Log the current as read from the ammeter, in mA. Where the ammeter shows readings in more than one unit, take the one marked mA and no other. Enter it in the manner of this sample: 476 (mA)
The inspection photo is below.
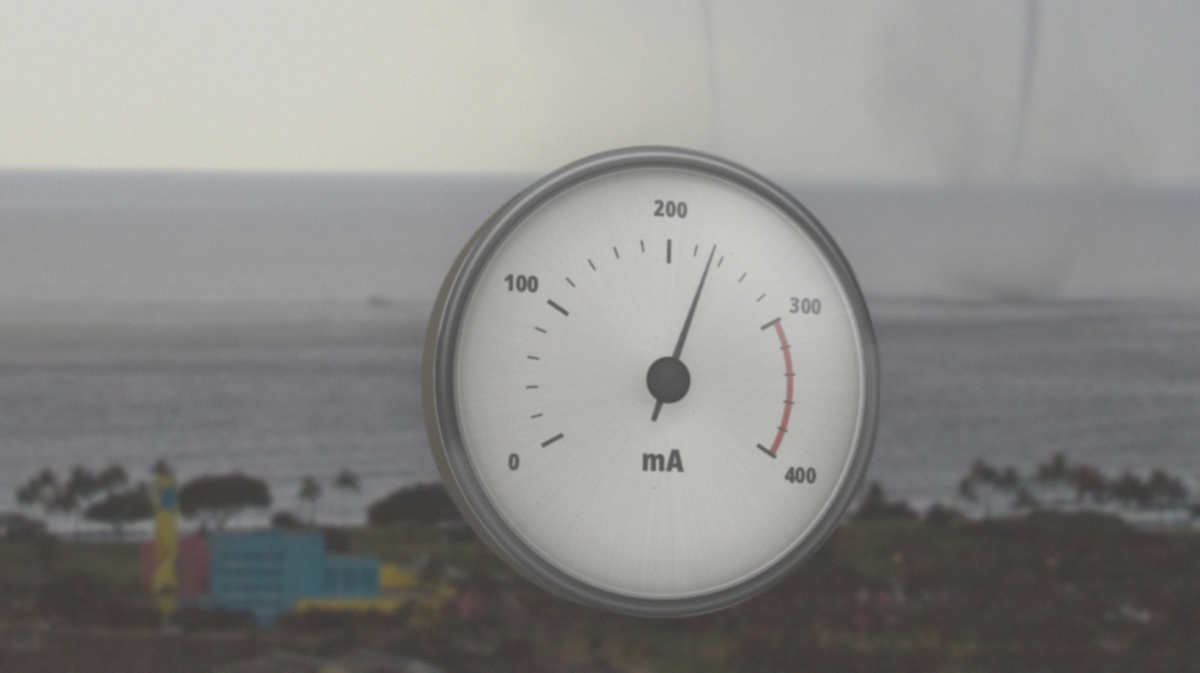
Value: 230 (mA)
